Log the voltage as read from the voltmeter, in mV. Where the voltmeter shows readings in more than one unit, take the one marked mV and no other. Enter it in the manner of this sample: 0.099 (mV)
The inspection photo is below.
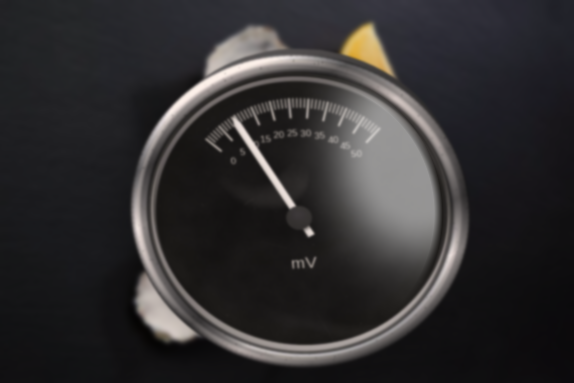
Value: 10 (mV)
